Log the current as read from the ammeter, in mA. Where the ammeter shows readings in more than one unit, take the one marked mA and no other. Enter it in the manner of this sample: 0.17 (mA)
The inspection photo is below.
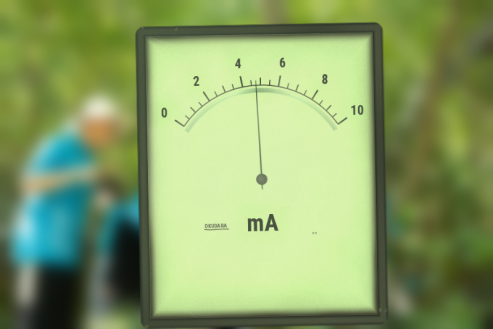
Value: 4.75 (mA)
